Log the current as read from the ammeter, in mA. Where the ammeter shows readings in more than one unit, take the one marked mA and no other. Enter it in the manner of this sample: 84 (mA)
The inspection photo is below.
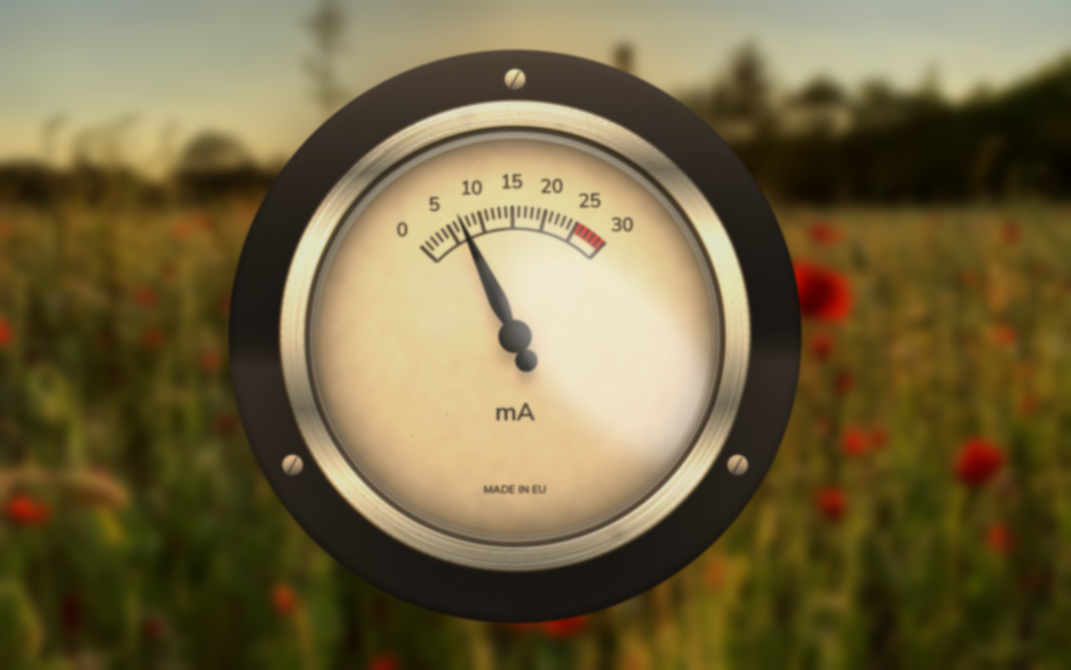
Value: 7 (mA)
